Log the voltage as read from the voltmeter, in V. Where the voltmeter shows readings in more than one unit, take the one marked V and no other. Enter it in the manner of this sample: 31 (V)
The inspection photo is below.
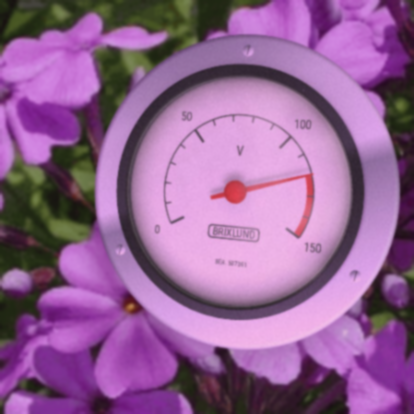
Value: 120 (V)
